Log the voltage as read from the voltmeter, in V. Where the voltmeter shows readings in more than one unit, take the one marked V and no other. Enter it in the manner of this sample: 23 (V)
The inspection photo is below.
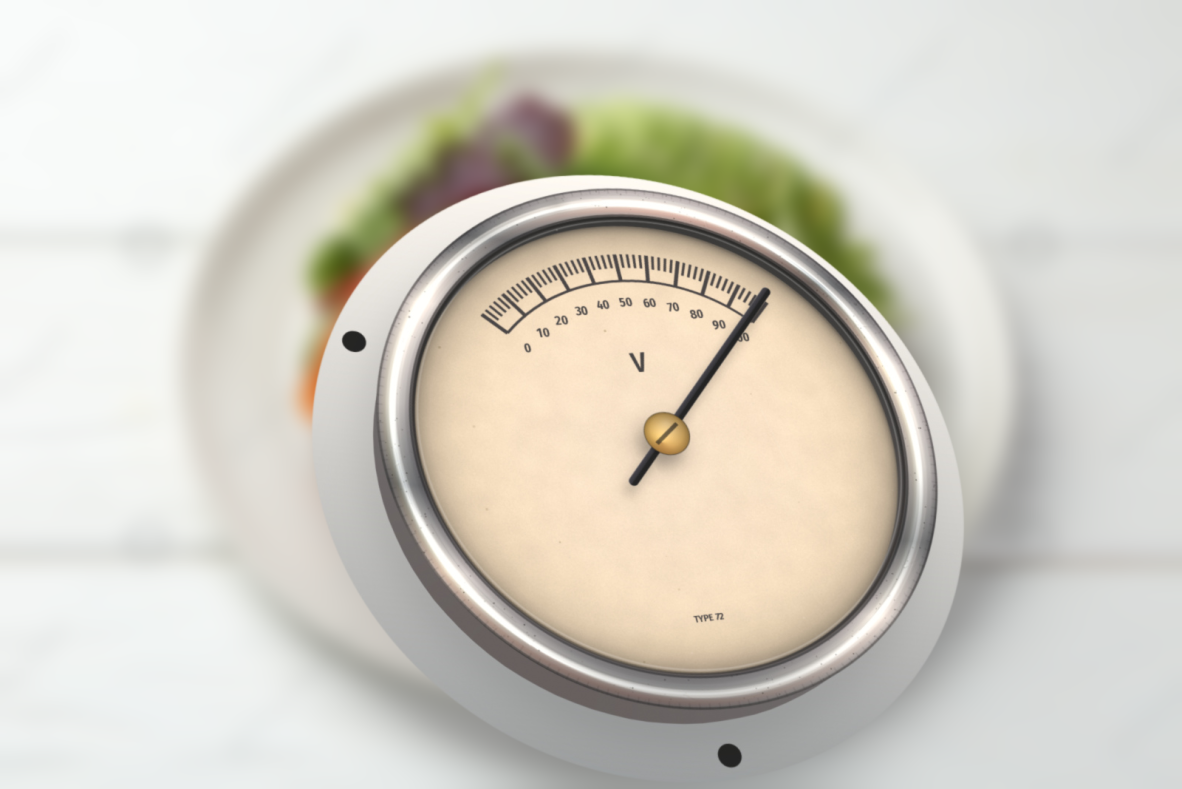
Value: 98 (V)
